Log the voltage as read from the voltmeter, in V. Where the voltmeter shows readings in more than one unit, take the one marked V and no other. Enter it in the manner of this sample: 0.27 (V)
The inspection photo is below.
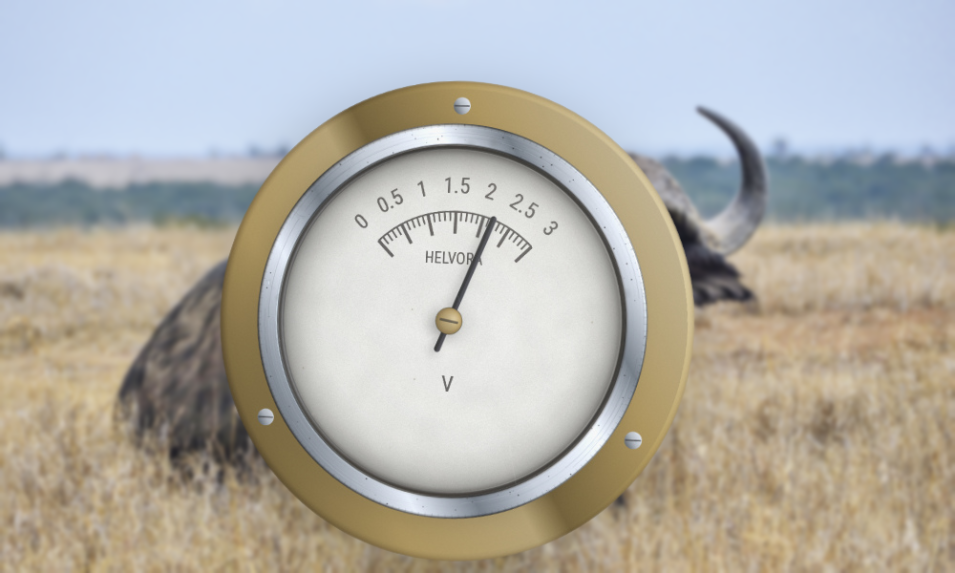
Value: 2.2 (V)
